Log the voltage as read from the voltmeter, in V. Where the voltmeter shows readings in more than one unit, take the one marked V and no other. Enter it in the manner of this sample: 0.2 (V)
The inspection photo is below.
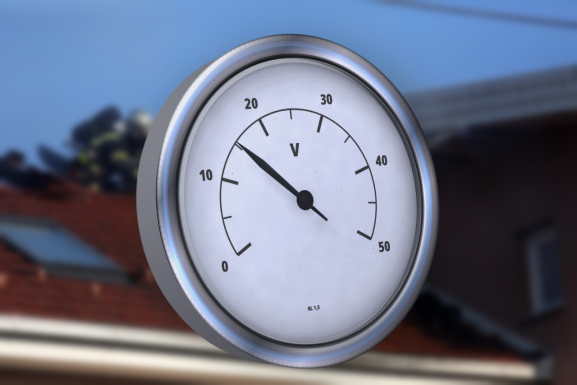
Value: 15 (V)
